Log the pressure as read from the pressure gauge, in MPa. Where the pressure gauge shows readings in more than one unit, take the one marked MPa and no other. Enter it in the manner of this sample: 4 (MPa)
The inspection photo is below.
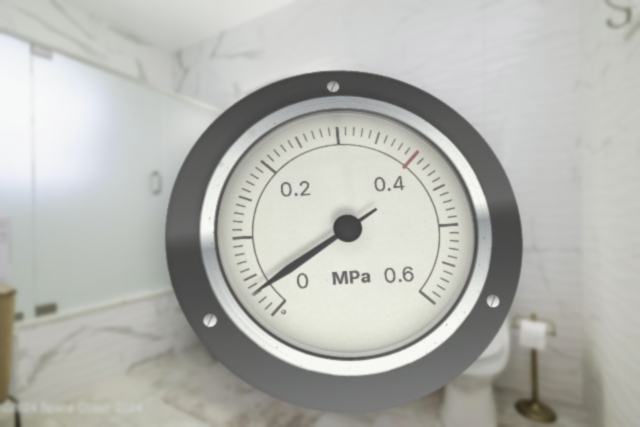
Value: 0.03 (MPa)
